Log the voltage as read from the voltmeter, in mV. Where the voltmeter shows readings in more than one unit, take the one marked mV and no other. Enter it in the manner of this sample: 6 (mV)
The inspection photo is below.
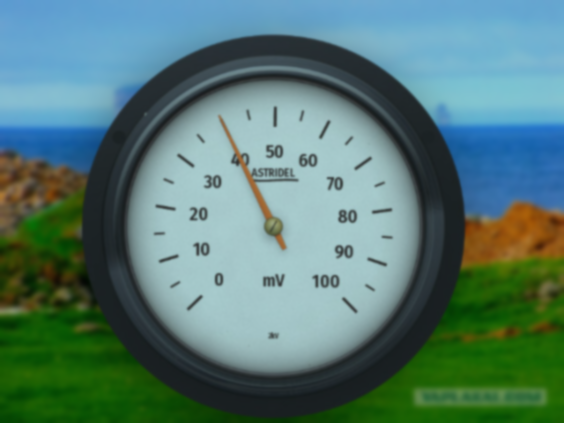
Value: 40 (mV)
